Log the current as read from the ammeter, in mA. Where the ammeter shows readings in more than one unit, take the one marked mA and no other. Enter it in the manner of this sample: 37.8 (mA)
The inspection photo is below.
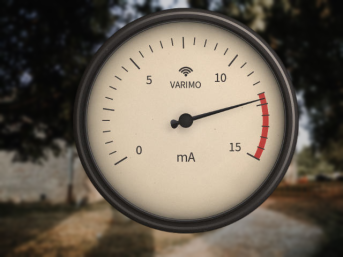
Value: 12.25 (mA)
